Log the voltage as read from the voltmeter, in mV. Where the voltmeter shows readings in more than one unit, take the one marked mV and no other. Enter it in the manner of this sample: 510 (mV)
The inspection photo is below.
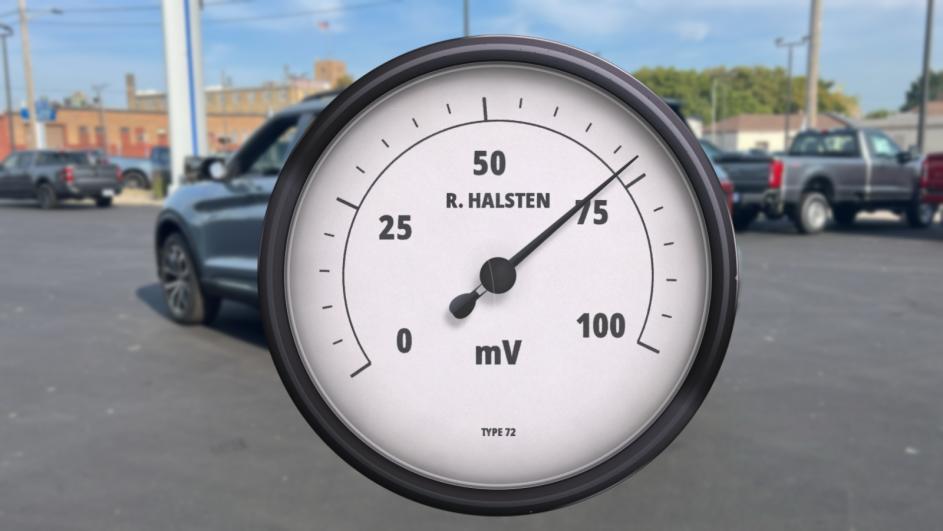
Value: 72.5 (mV)
